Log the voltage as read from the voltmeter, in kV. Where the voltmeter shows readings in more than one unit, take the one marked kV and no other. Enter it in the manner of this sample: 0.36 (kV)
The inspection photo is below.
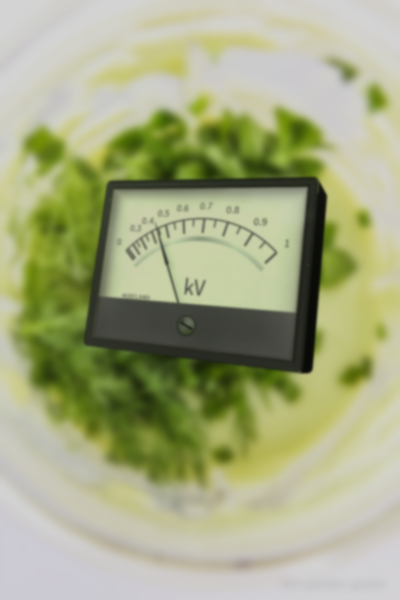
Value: 0.45 (kV)
